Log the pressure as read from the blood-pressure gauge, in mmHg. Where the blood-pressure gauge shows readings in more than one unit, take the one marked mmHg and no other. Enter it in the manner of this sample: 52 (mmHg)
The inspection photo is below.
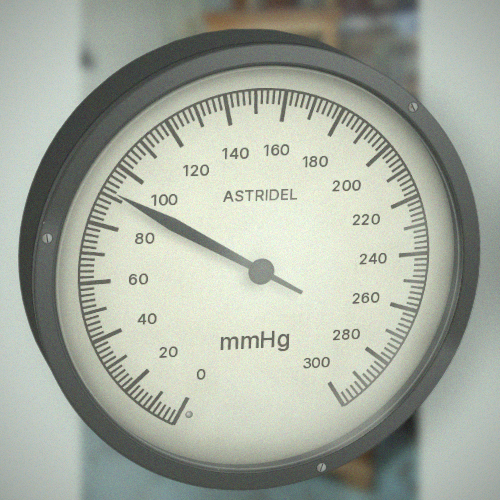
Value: 92 (mmHg)
